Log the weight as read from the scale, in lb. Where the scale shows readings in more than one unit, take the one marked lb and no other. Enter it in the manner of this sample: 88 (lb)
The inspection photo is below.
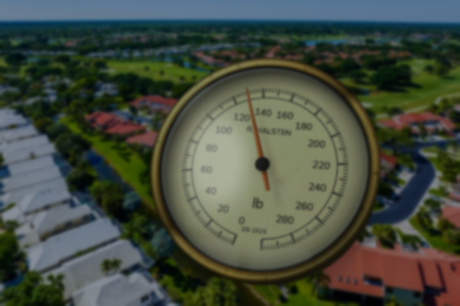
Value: 130 (lb)
